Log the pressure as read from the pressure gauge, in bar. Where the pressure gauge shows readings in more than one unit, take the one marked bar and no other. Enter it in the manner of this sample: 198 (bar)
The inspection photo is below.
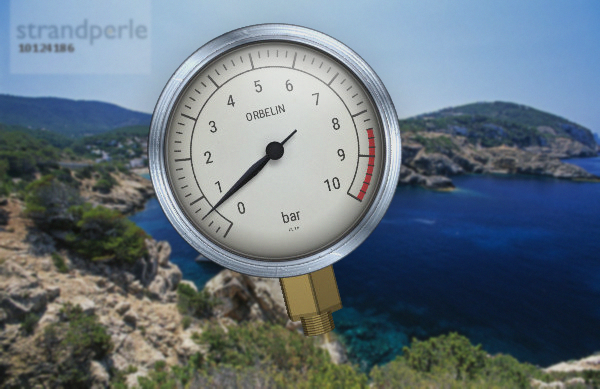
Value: 0.6 (bar)
